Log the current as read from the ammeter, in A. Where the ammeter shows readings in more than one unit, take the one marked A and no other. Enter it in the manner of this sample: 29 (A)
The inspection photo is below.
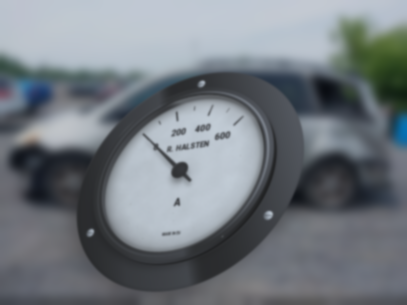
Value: 0 (A)
